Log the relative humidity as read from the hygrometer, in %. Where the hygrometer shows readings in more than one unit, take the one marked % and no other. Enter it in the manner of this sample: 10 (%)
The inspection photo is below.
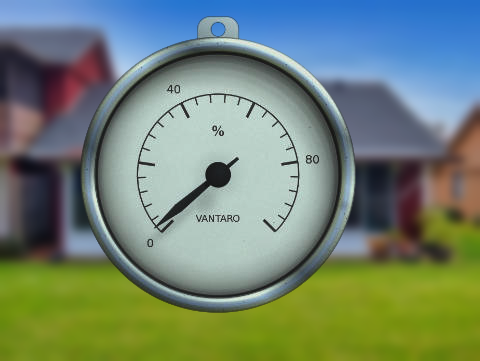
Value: 2 (%)
